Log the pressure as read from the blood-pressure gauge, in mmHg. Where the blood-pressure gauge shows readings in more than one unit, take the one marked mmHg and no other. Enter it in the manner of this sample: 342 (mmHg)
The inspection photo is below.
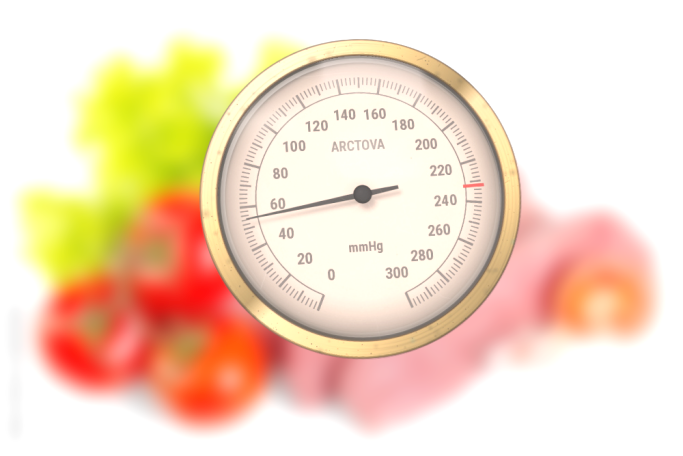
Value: 54 (mmHg)
